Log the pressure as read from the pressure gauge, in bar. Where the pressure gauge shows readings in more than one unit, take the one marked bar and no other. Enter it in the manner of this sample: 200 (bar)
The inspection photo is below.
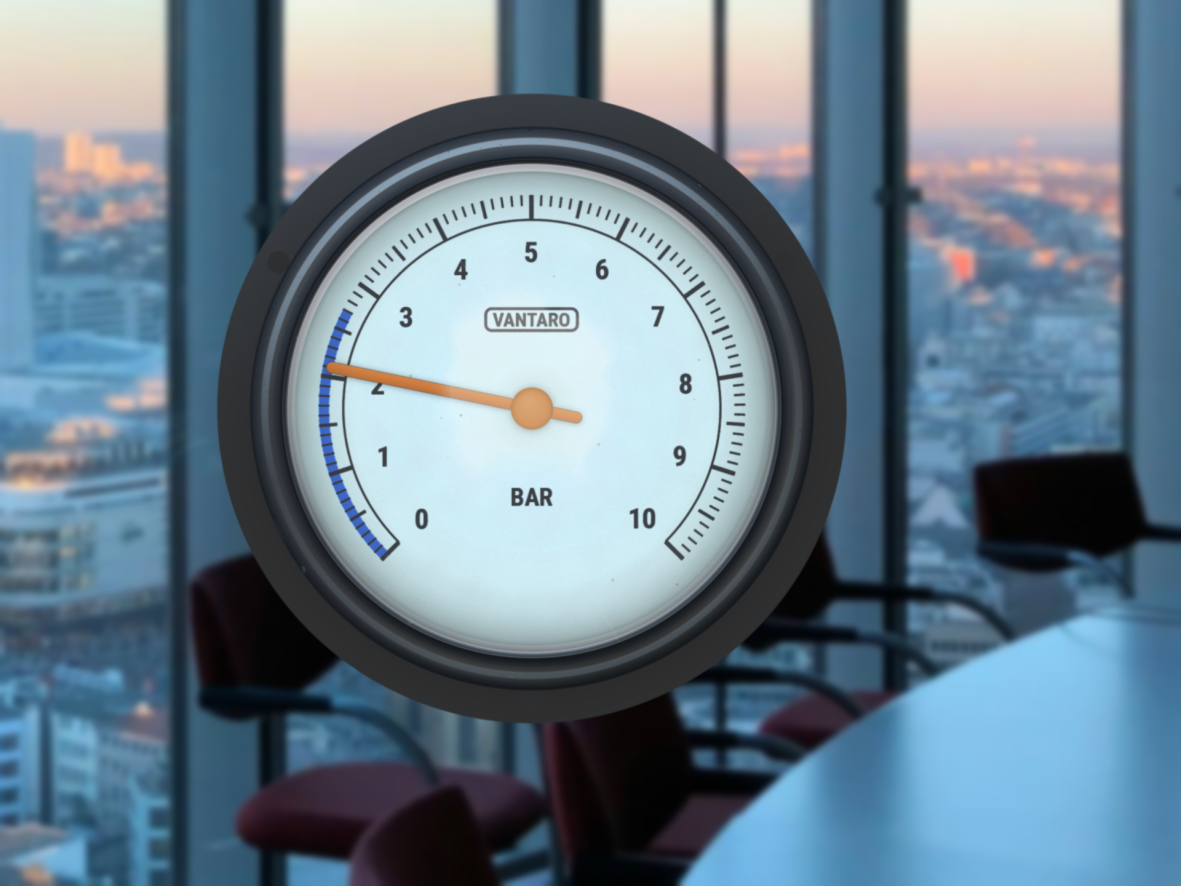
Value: 2.1 (bar)
